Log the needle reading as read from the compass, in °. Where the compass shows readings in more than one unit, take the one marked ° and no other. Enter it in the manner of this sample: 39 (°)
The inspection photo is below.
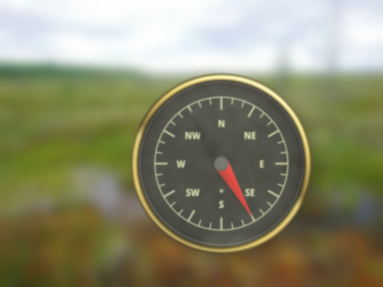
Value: 150 (°)
